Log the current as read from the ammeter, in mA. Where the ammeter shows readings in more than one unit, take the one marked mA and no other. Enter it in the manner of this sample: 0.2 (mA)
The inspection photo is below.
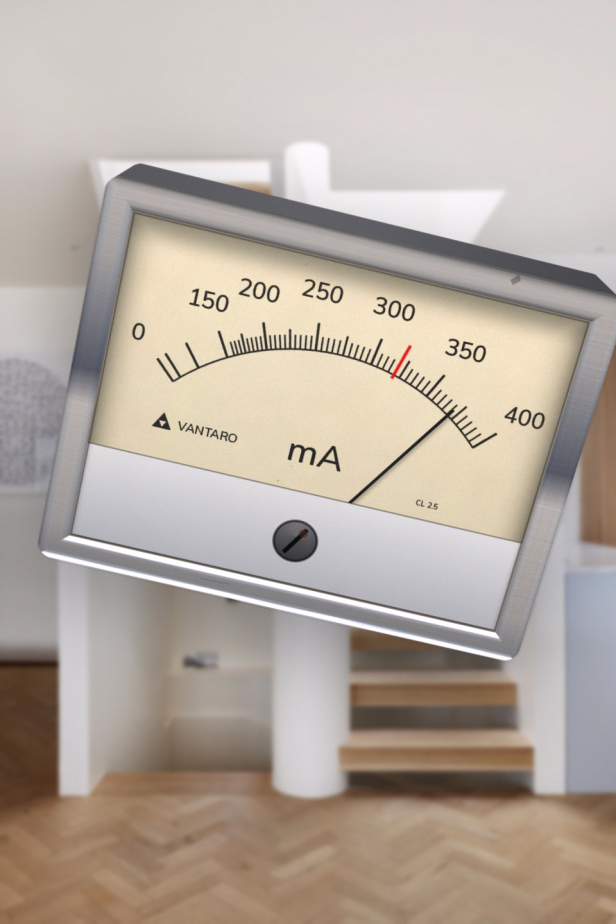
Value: 370 (mA)
